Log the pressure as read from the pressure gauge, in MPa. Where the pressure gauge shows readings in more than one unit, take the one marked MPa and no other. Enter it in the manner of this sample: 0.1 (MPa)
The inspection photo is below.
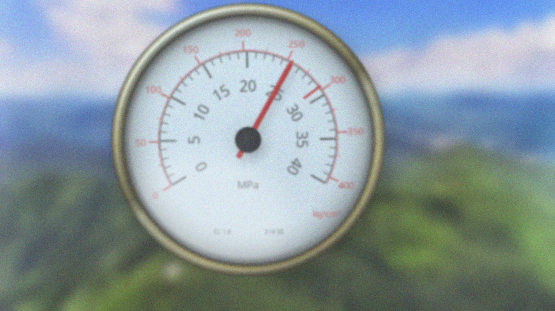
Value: 25 (MPa)
